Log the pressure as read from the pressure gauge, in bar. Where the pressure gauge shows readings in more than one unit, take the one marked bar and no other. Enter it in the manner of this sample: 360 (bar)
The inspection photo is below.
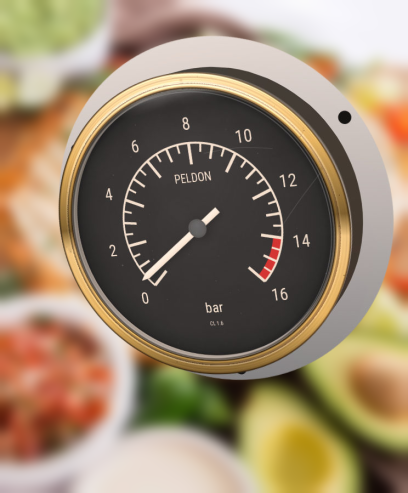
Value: 0.5 (bar)
